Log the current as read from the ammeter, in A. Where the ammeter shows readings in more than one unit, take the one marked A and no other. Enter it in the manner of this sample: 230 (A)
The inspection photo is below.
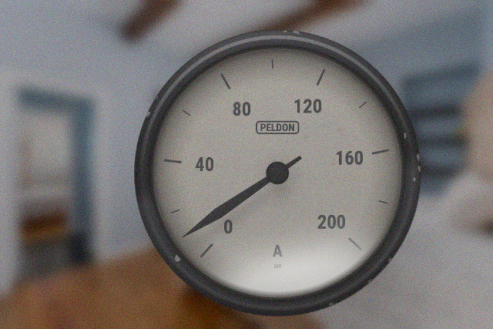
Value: 10 (A)
